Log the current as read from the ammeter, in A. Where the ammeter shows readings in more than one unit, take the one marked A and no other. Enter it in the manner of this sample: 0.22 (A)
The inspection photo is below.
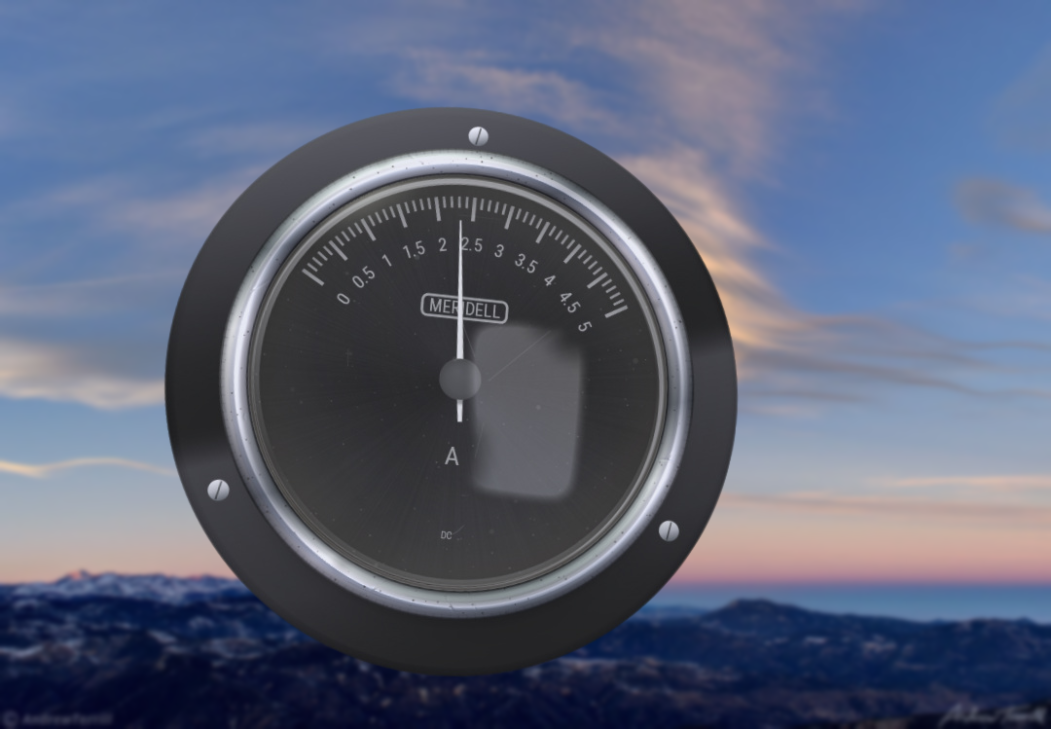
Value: 2.3 (A)
